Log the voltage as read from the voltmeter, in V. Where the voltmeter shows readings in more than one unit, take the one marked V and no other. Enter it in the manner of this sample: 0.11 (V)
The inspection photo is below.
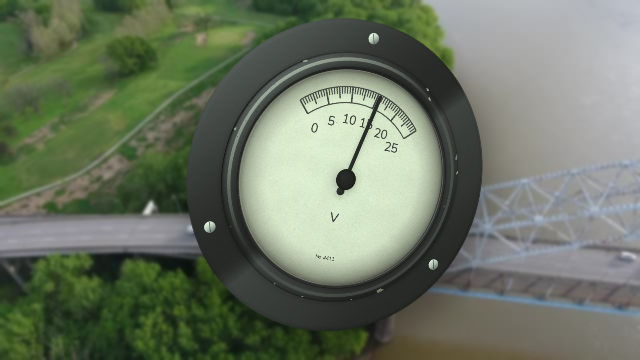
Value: 15 (V)
